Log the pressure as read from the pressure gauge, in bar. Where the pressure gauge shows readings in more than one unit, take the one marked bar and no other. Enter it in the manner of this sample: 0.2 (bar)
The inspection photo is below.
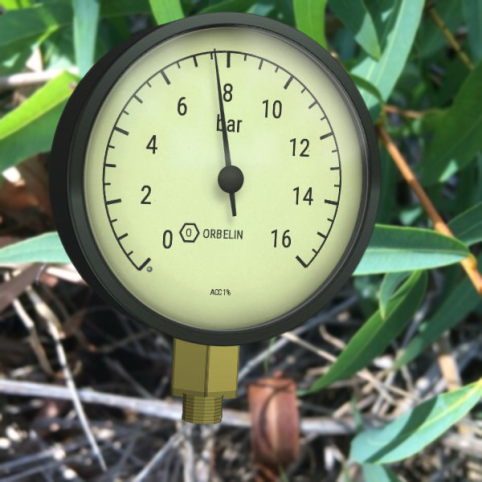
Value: 7.5 (bar)
